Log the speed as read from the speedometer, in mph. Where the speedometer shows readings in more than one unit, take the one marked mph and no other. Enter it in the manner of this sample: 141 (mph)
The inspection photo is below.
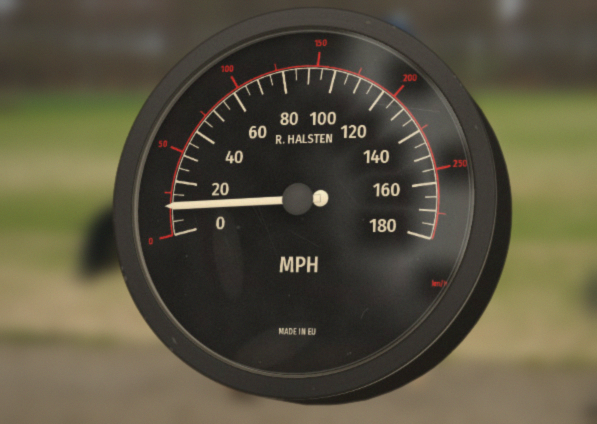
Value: 10 (mph)
